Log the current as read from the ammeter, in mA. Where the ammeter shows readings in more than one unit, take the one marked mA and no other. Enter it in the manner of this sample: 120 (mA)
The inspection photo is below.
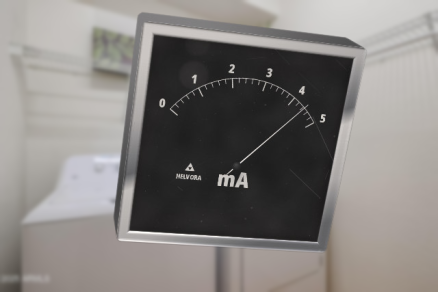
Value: 4.4 (mA)
